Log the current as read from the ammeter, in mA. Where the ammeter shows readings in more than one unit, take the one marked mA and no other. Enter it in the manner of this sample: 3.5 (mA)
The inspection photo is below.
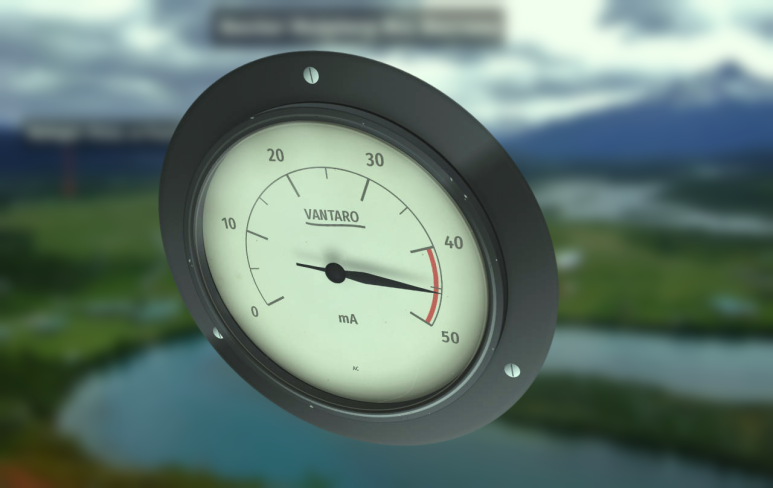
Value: 45 (mA)
